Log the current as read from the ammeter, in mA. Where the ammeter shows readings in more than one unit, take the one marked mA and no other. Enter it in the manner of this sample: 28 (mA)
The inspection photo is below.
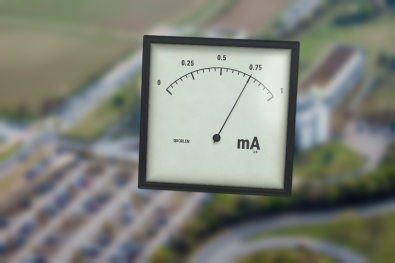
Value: 0.75 (mA)
